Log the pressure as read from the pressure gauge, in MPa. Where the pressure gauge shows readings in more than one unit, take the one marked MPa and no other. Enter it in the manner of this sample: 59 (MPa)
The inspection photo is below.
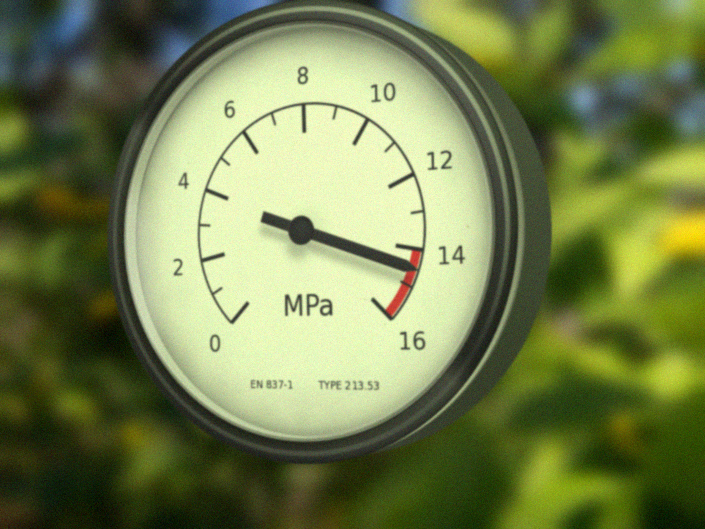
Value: 14.5 (MPa)
